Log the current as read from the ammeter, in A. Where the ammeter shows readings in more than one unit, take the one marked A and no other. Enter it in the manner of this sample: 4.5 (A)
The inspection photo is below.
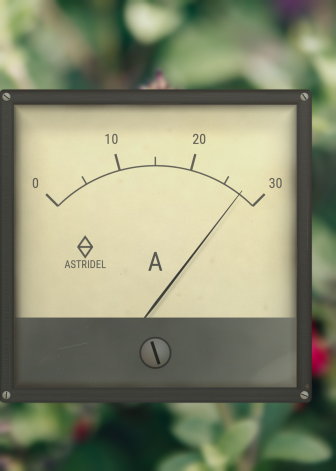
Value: 27.5 (A)
